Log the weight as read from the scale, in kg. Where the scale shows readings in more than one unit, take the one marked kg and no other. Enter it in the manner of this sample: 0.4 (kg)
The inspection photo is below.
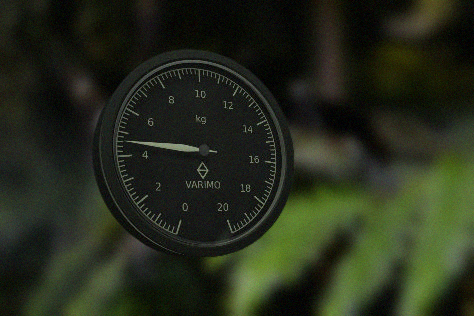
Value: 4.6 (kg)
